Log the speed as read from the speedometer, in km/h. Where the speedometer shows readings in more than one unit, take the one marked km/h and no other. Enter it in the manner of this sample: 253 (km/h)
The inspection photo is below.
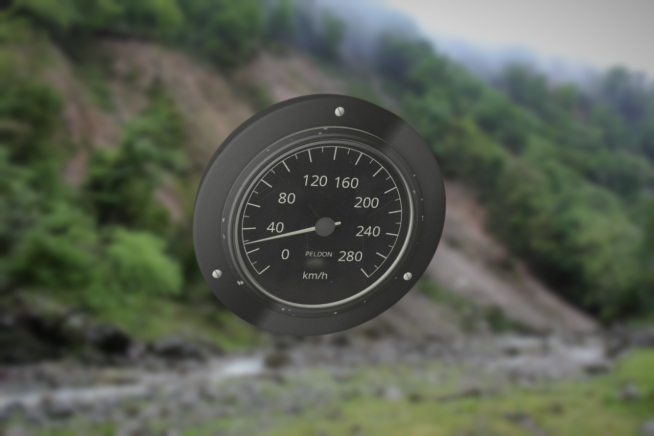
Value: 30 (km/h)
